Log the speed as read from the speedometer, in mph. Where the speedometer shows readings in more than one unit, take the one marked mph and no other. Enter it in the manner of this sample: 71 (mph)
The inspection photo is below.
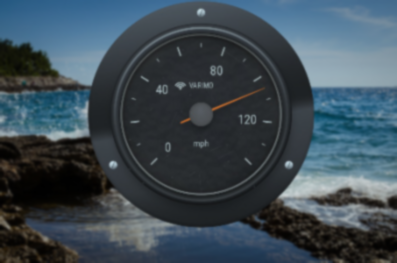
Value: 105 (mph)
